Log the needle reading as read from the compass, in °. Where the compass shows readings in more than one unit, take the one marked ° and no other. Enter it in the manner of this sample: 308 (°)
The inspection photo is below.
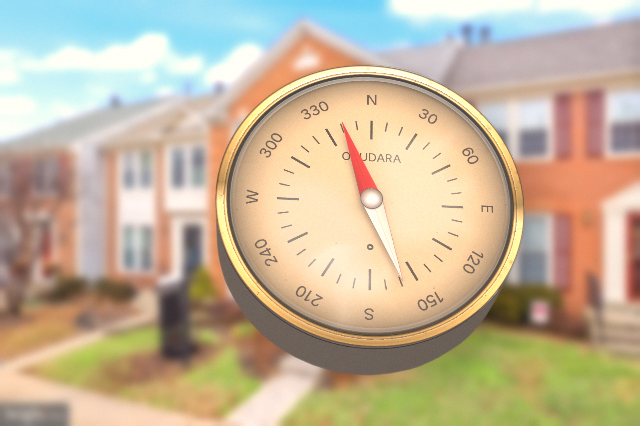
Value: 340 (°)
